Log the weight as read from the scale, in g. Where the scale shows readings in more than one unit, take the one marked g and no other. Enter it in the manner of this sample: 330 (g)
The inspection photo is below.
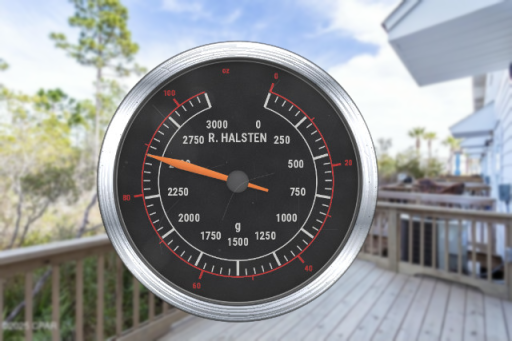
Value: 2500 (g)
